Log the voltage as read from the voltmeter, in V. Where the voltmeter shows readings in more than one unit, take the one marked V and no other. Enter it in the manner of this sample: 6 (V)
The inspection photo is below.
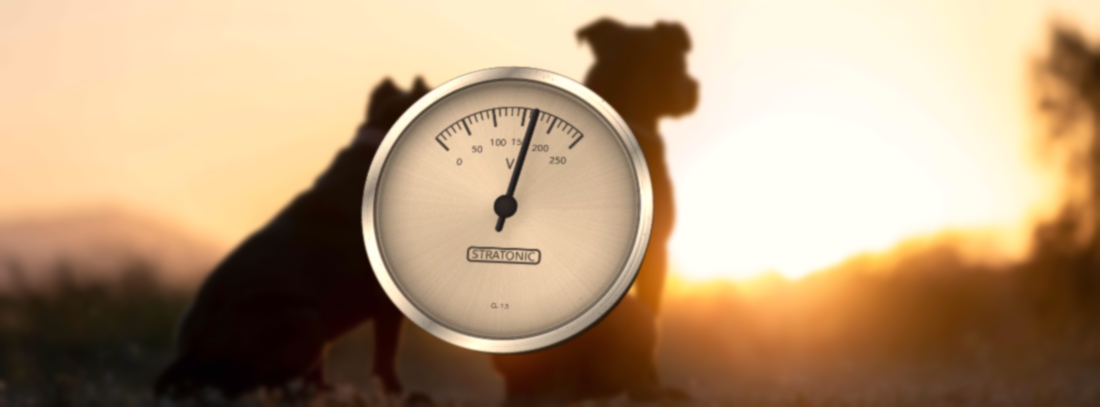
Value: 170 (V)
